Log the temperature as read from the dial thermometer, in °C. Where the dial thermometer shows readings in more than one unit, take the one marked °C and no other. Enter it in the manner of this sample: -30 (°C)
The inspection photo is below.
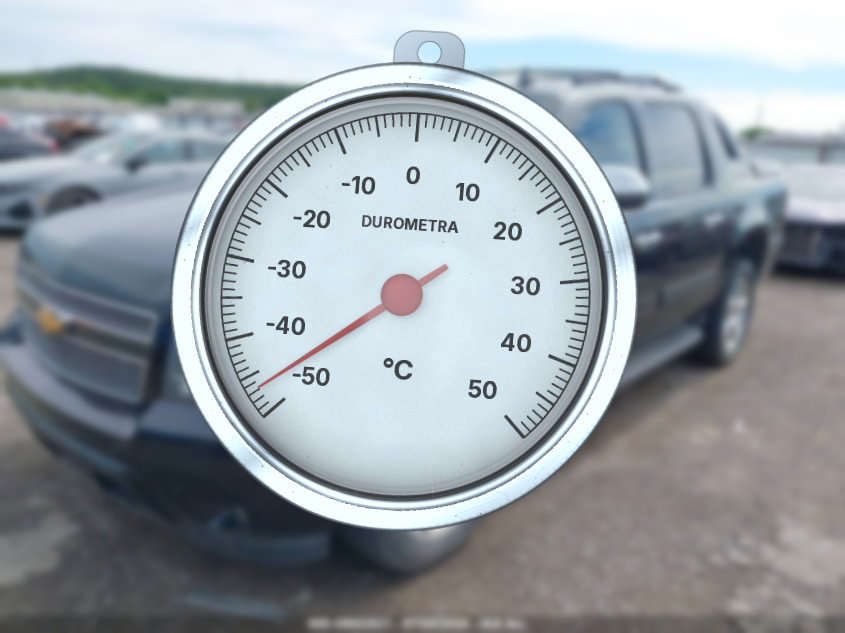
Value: -47 (°C)
